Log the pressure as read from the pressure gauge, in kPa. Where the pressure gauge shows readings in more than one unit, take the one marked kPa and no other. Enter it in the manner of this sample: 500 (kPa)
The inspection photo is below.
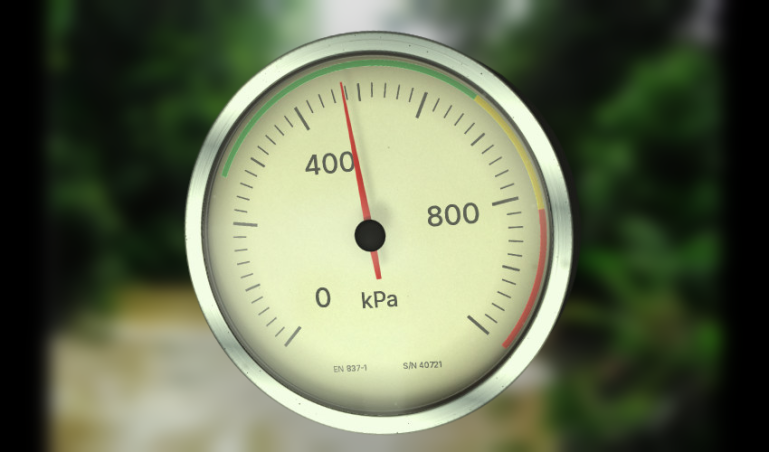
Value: 480 (kPa)
